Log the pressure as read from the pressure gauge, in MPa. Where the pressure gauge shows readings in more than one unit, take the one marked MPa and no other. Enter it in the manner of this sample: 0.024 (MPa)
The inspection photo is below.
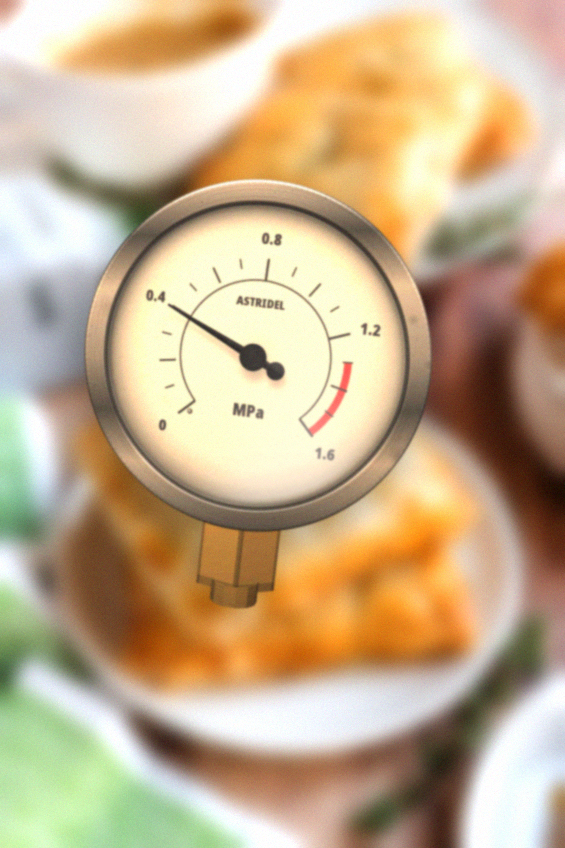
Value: 0.4 (MPa)
